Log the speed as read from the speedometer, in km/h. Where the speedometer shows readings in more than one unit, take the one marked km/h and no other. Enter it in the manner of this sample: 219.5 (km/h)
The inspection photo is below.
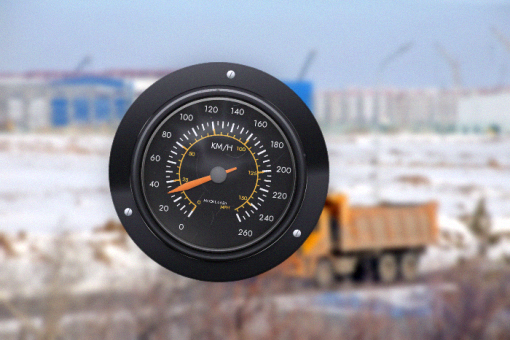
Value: 30 (km/h)
